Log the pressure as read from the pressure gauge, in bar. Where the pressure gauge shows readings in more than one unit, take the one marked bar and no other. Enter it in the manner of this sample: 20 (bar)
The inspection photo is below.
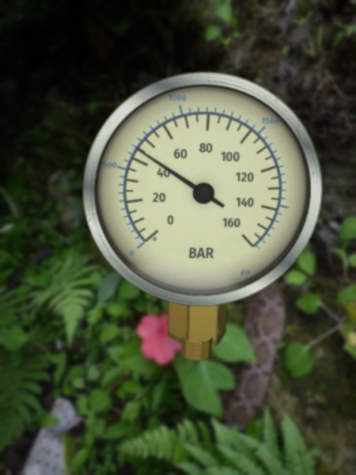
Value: 45 (bar)
